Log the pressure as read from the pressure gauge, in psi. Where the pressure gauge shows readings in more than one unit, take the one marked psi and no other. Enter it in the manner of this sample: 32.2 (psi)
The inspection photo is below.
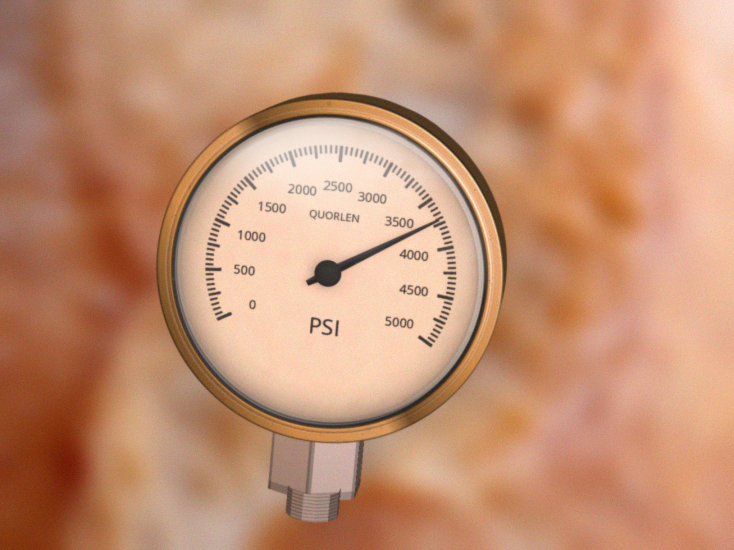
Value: 3700 (psi)
